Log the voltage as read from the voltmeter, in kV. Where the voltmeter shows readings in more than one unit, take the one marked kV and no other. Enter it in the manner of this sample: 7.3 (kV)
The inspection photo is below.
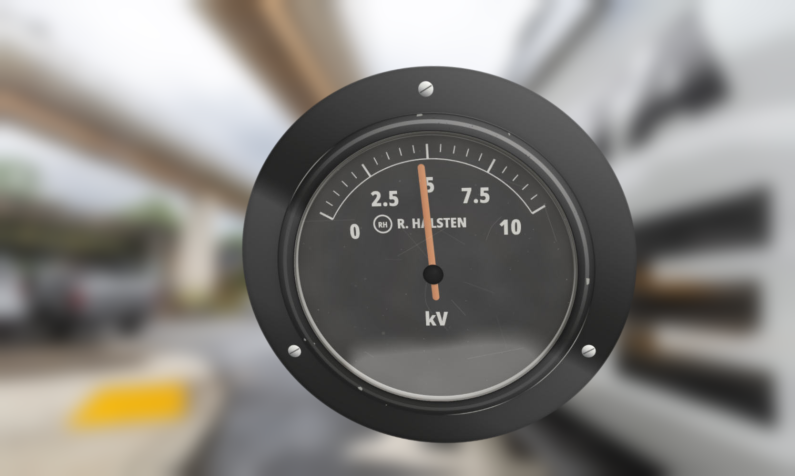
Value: 4.75 (kV)
